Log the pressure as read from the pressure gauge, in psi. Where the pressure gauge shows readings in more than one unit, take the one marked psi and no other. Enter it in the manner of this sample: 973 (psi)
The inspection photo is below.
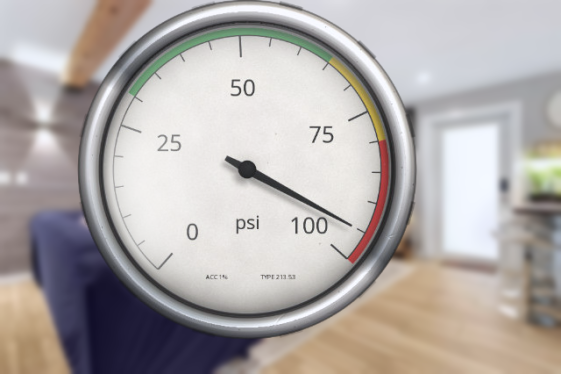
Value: 95 (psi)
